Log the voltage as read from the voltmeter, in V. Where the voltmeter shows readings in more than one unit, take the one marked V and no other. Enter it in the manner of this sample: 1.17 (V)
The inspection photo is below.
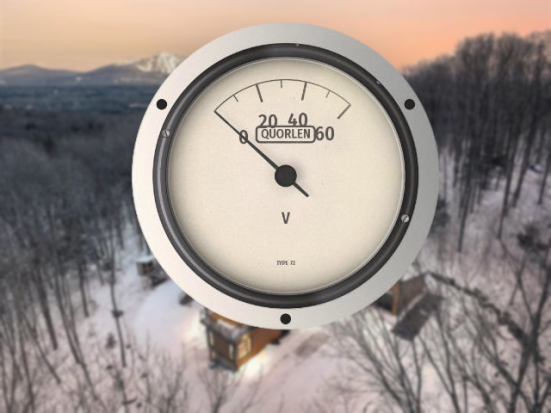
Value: 0 (V)
